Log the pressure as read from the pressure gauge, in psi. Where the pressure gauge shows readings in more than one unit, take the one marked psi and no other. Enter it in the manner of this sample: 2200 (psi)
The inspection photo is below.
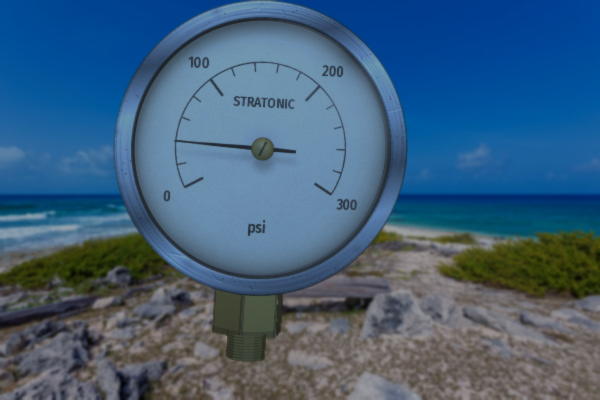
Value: 40 (psi)
